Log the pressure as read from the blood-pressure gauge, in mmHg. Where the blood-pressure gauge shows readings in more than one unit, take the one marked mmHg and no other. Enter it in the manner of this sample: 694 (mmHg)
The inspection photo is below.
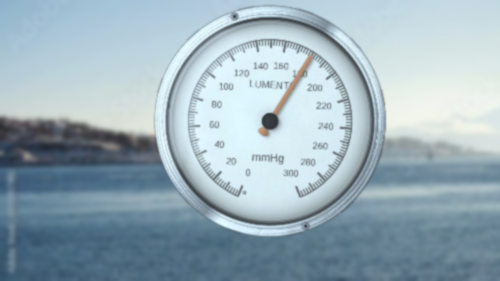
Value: 180 (mmHg)
